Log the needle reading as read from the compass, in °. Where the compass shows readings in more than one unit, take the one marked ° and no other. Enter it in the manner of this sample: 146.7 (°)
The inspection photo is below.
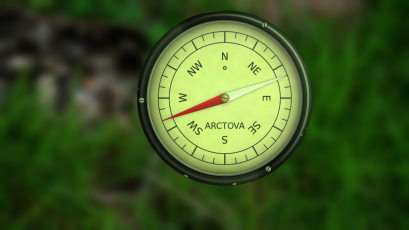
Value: 250 (°)
